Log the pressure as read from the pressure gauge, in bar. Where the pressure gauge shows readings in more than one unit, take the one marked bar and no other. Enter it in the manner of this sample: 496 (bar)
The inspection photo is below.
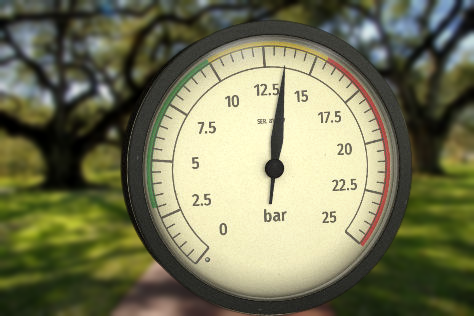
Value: 13.5 (bar)
